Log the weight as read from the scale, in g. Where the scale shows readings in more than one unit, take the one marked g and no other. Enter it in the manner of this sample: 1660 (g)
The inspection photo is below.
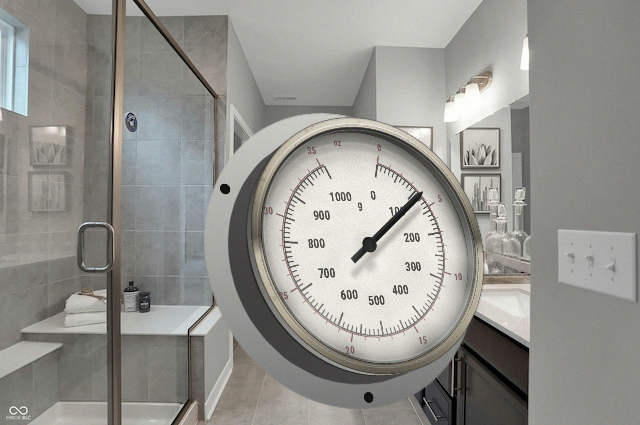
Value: 110 (g)
